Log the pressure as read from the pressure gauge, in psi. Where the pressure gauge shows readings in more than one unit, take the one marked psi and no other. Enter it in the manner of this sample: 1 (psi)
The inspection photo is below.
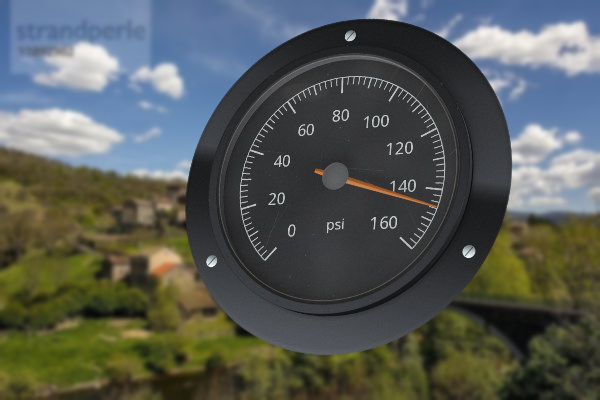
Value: 146 (psi)
